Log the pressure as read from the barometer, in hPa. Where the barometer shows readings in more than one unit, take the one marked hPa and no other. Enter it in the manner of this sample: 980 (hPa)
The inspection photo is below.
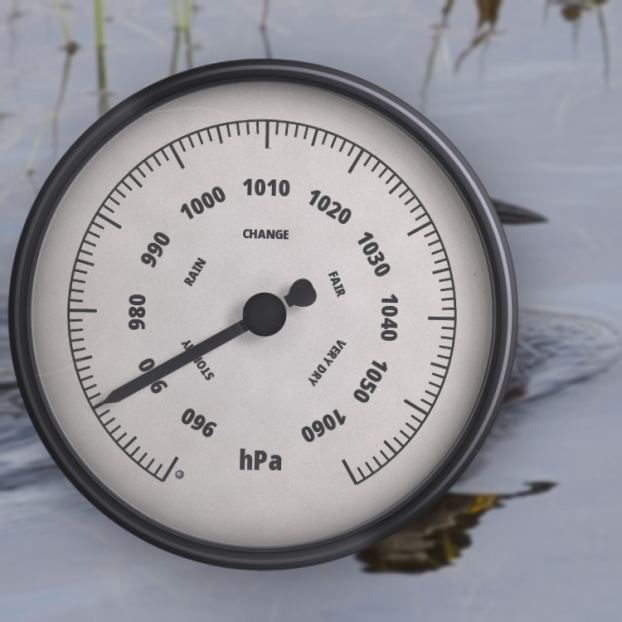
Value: 970 (hPa)
